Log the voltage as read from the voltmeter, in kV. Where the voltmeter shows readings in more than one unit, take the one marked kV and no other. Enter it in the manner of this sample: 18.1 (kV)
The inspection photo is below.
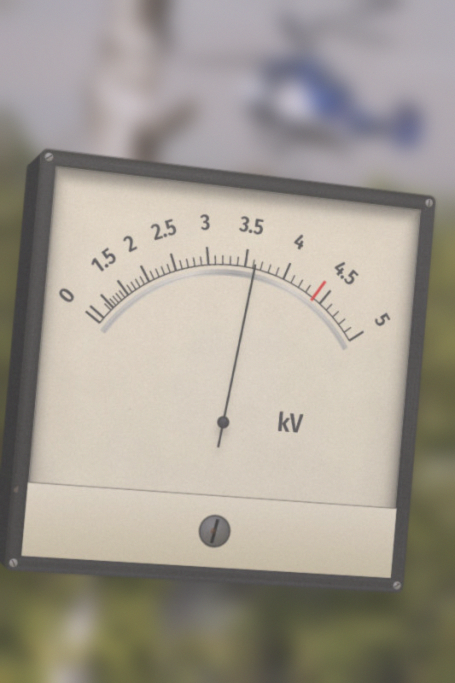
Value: 3.6 (kV)
